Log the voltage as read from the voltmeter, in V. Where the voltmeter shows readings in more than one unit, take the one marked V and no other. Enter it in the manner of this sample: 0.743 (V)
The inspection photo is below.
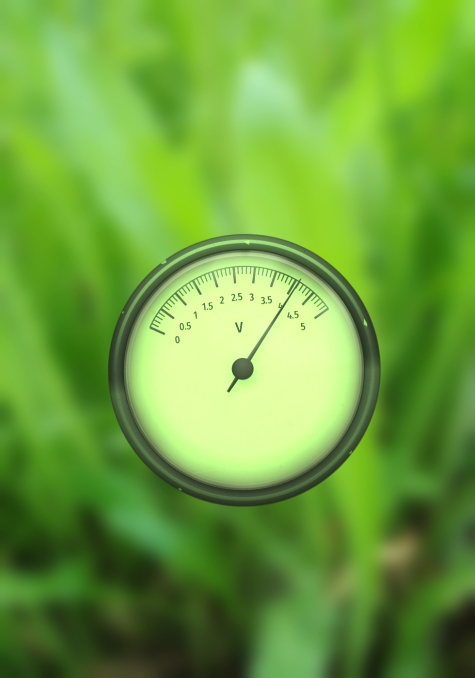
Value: 4.1 (V)
